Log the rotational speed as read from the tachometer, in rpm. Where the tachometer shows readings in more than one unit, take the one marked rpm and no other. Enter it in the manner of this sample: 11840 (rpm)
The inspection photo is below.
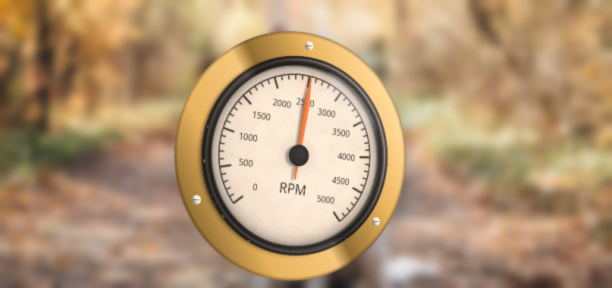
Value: 2500 (rpm)
